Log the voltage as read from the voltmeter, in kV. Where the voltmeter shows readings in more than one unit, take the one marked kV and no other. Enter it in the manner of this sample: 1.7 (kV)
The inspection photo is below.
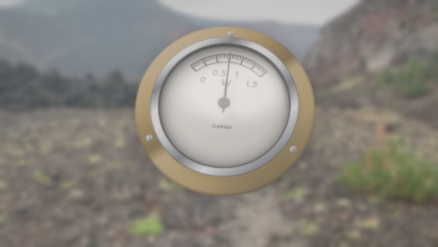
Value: 0.75 (kV)
